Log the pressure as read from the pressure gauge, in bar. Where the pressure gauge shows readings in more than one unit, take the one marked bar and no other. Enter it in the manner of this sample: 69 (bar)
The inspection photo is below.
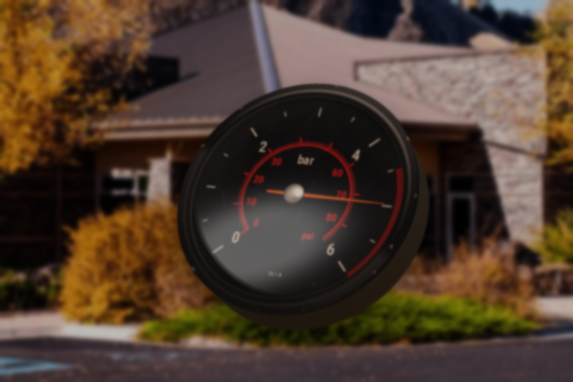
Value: 5 (bar)
